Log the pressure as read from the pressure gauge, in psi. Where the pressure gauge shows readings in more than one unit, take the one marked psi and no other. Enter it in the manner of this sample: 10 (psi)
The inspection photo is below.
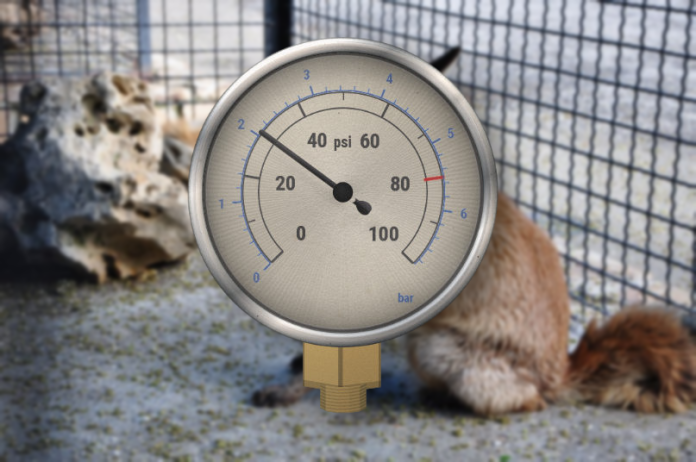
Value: 30 (psi)
